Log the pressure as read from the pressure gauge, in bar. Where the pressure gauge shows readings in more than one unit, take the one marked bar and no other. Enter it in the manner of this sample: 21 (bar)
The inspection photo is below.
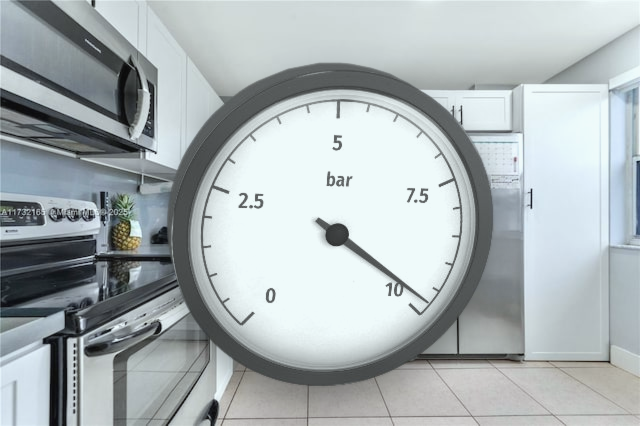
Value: 9.75 (bar)
